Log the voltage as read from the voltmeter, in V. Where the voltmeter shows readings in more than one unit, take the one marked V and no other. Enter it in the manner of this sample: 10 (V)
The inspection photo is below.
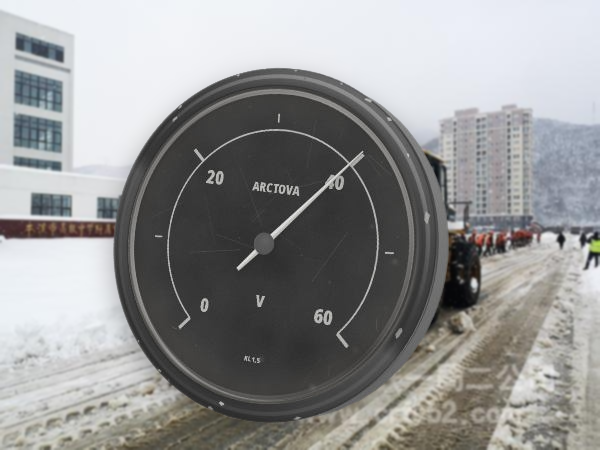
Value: 40 (V)
